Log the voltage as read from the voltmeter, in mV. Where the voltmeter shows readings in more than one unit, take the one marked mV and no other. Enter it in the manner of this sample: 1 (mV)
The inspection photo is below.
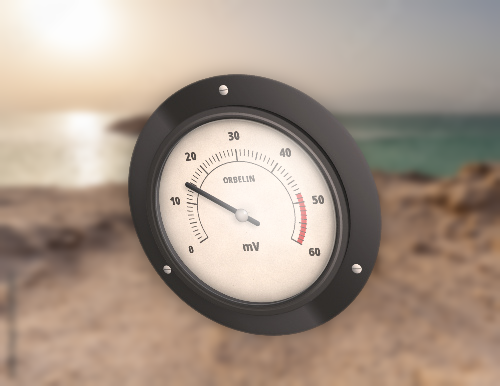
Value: 15 (mV)
